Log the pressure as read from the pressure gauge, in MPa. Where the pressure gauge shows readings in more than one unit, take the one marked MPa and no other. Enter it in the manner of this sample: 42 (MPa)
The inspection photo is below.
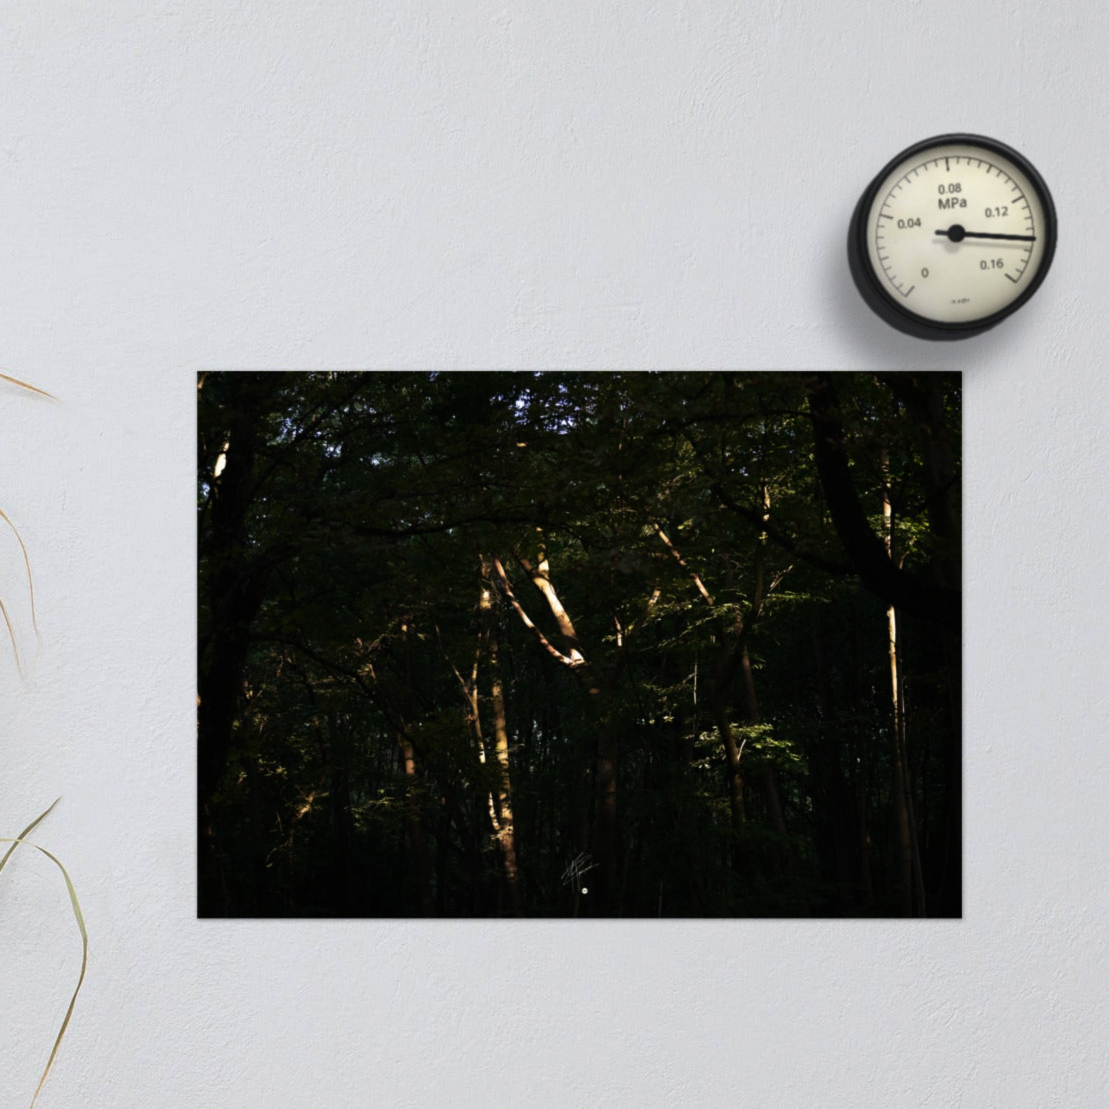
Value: 0.14 (MPa)
